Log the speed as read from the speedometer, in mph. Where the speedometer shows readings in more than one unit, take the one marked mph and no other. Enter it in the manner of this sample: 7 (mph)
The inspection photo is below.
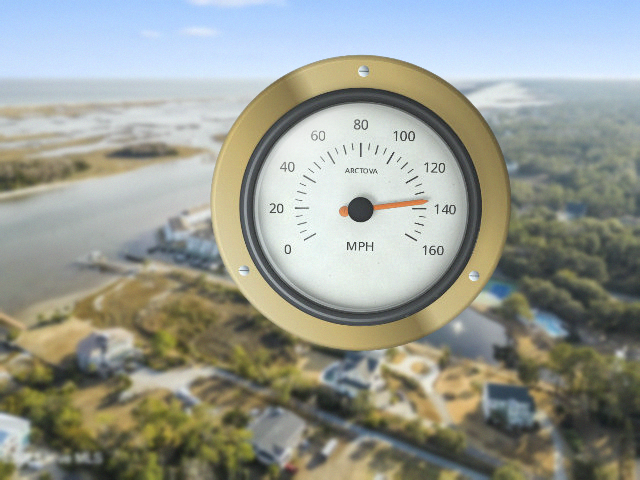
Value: 135 (mph)
